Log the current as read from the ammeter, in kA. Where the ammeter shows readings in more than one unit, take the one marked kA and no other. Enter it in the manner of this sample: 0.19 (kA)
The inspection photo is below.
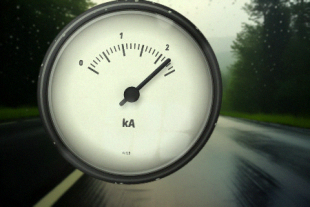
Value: 2.2 (kA)
